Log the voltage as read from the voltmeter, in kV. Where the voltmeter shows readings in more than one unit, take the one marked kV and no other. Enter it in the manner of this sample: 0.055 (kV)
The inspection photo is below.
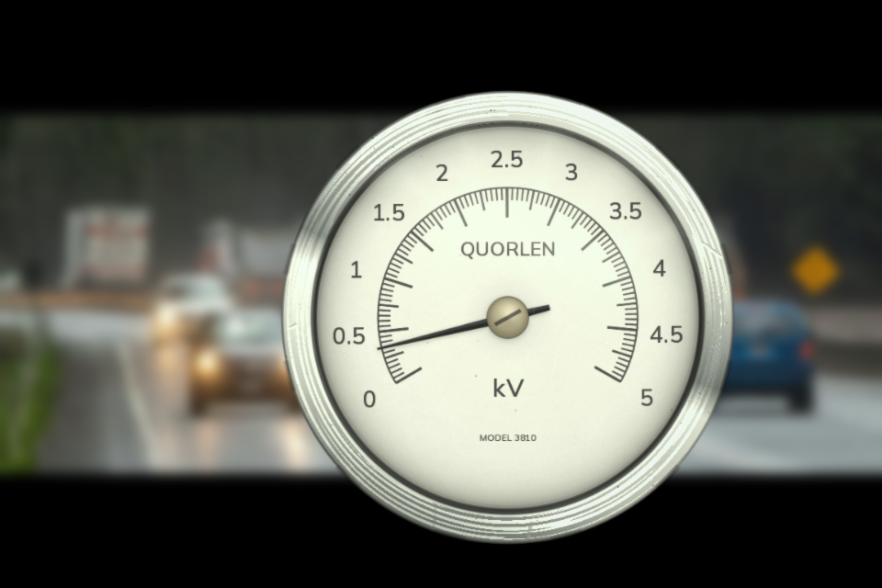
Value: 0.35 (kV)
